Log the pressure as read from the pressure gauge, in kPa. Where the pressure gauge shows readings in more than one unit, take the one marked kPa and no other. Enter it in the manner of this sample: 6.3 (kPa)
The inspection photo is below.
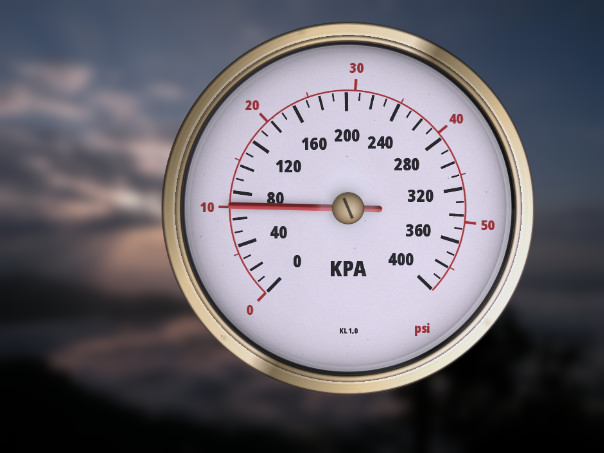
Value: 70 (kPa)
